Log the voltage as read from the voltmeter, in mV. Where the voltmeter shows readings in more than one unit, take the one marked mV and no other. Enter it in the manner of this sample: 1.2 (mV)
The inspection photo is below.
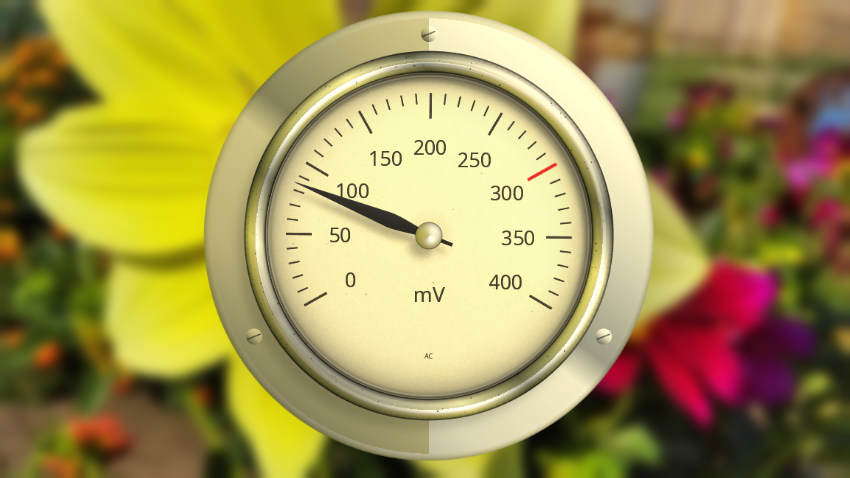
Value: 85 (mV)
